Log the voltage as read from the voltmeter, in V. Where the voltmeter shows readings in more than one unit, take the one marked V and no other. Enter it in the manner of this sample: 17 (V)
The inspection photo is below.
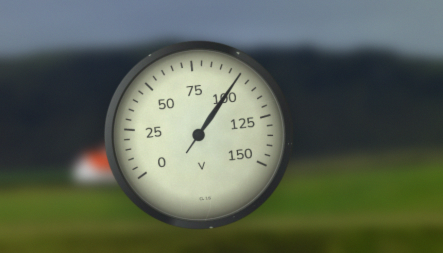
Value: 100 (V)
